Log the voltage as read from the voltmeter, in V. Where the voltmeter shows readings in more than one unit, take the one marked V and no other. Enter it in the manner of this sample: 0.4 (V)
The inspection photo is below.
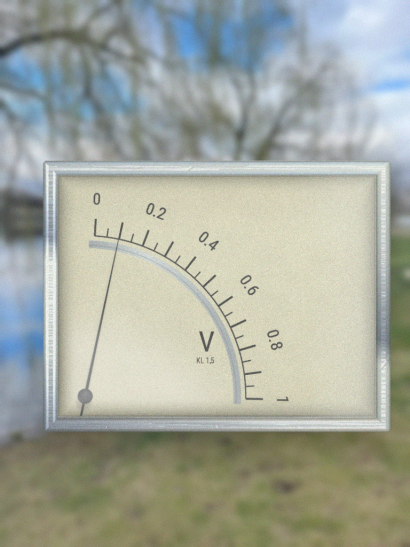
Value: 0.1 (V)
